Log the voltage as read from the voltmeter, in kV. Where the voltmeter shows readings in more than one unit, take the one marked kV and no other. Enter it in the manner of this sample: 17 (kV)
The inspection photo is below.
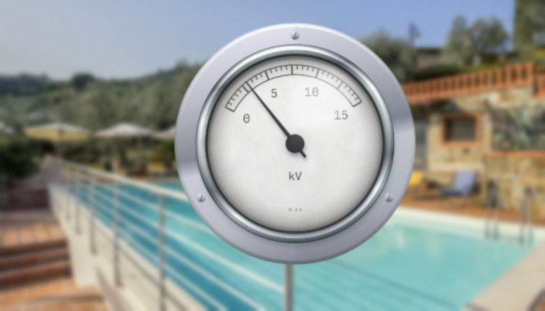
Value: 3 (kV)
